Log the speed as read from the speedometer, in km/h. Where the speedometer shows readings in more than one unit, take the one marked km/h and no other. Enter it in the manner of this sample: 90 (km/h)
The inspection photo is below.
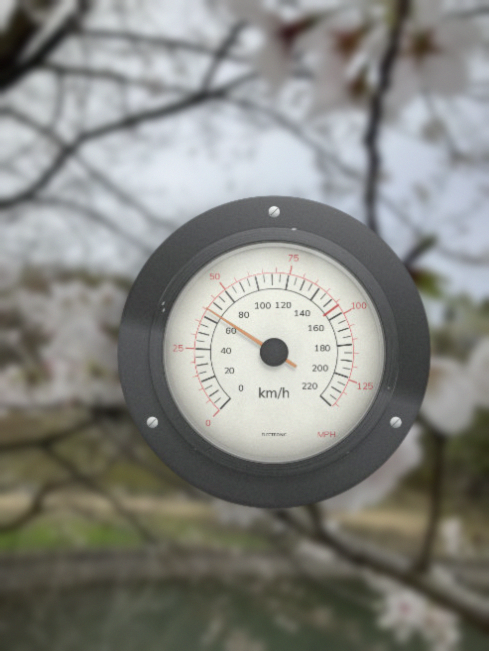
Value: 65 (km/h)
